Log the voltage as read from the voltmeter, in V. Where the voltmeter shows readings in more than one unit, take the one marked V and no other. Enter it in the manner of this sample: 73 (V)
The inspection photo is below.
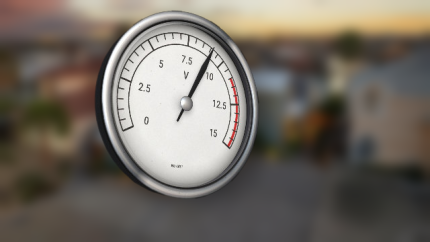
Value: 9 (V)
